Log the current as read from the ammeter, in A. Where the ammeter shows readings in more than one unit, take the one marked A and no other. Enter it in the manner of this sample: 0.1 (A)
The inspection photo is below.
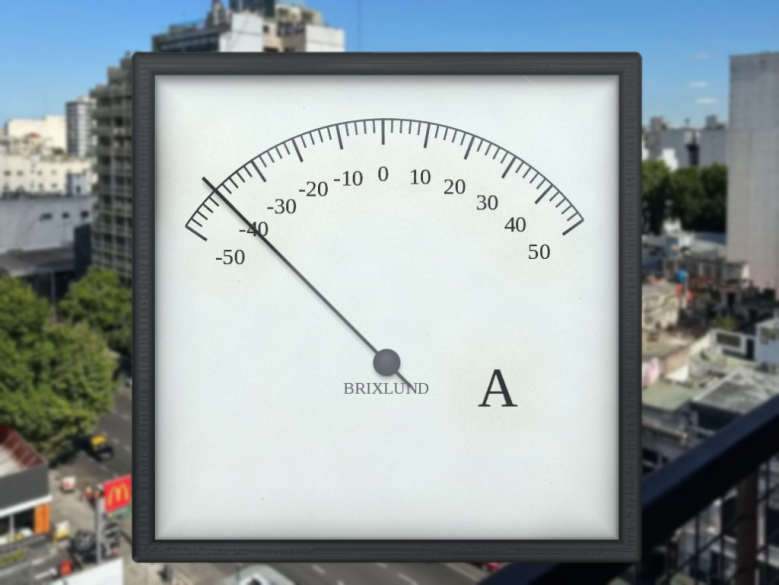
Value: -40 (A)
